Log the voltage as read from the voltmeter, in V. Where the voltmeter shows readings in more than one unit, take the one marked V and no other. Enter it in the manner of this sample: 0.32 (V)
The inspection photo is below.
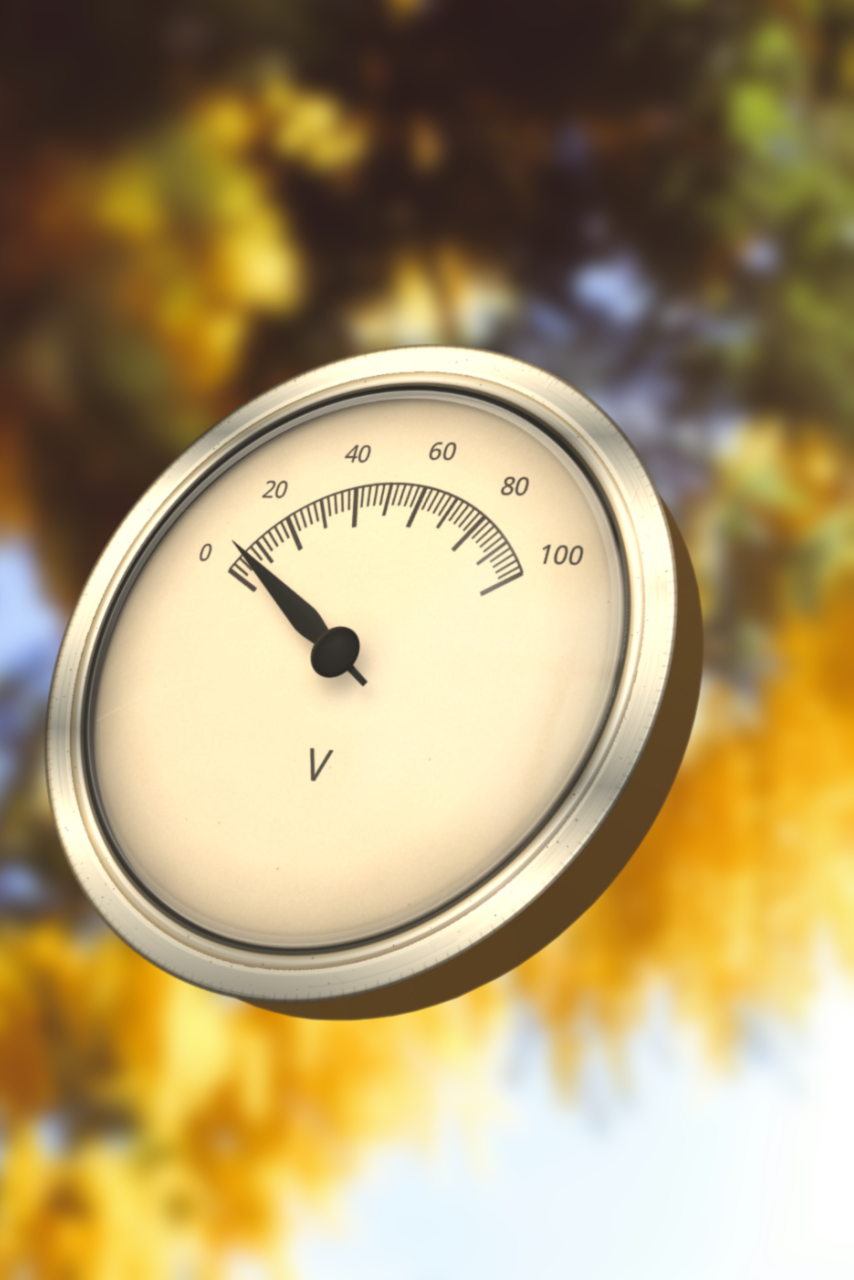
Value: 6 (V)
